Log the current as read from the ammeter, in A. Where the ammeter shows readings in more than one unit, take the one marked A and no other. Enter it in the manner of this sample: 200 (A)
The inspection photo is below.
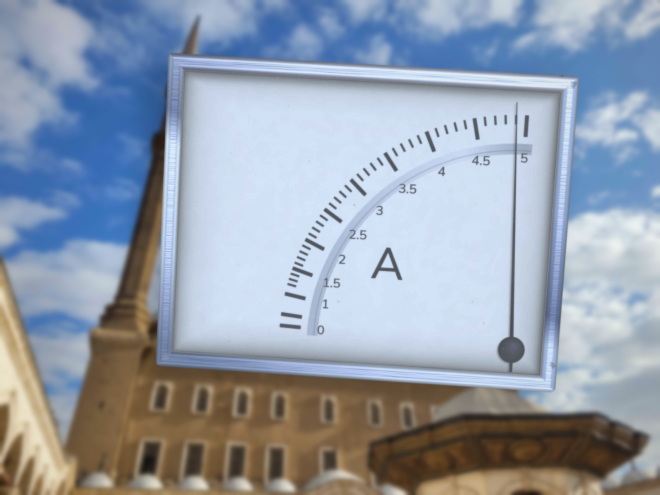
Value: 4.9 (A)
